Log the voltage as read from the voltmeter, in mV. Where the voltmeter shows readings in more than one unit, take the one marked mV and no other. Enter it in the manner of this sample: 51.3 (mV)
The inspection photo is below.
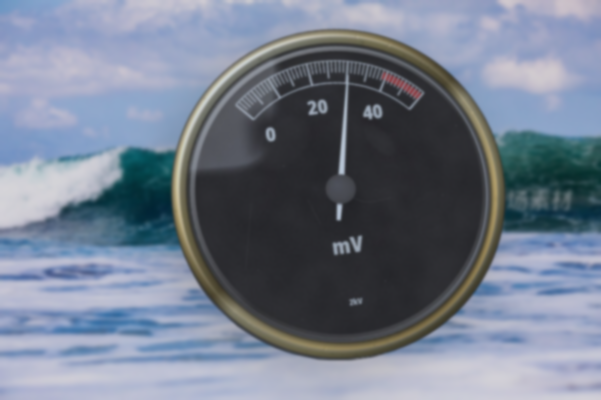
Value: 30 (mV)
